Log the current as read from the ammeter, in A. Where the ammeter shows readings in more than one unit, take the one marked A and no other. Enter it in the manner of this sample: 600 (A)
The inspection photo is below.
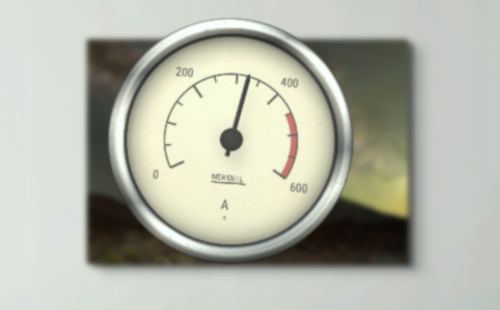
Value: 325 (A)
